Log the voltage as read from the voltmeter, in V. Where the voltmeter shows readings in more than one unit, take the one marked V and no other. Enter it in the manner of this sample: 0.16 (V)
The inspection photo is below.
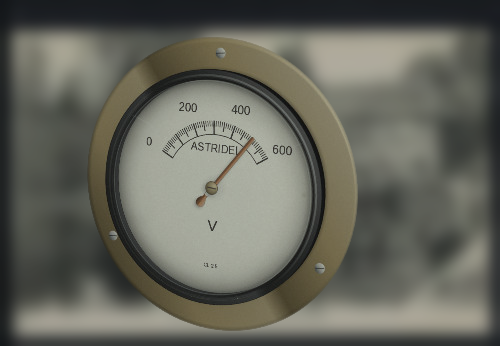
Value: 500 (V)
